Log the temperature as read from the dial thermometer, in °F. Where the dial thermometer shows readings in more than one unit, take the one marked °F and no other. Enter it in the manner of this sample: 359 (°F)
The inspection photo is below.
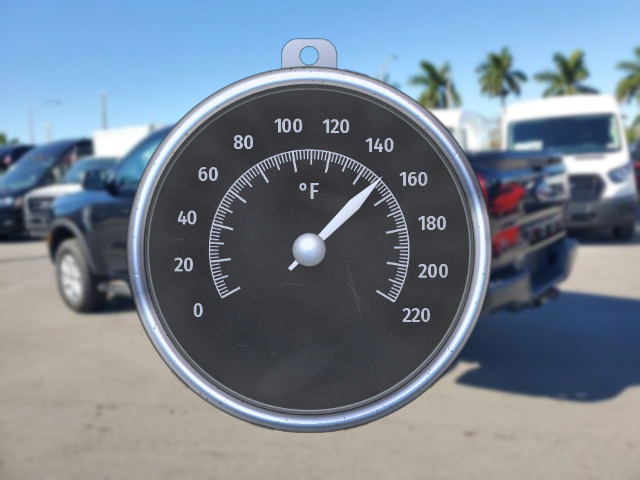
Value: 150 (°F)
